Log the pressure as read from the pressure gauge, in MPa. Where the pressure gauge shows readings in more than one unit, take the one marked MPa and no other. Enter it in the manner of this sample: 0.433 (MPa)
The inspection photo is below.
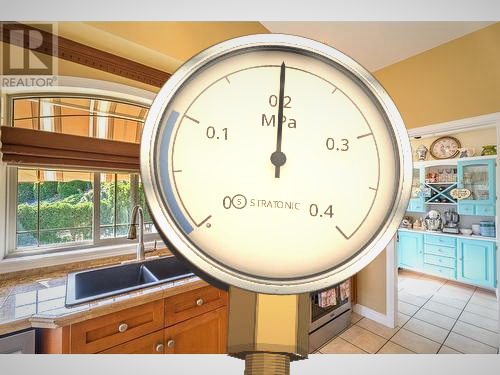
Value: 0.2 (MPa)
